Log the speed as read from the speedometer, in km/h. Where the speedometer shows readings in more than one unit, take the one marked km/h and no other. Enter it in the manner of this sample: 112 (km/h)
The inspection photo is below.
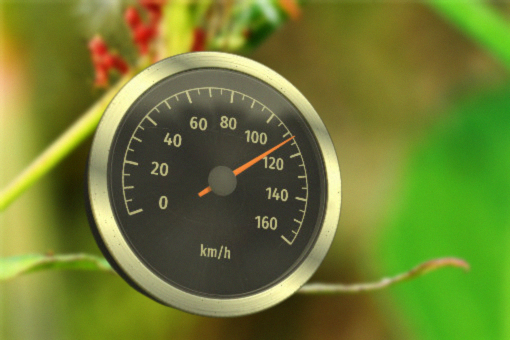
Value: 112.5 (km/h)
